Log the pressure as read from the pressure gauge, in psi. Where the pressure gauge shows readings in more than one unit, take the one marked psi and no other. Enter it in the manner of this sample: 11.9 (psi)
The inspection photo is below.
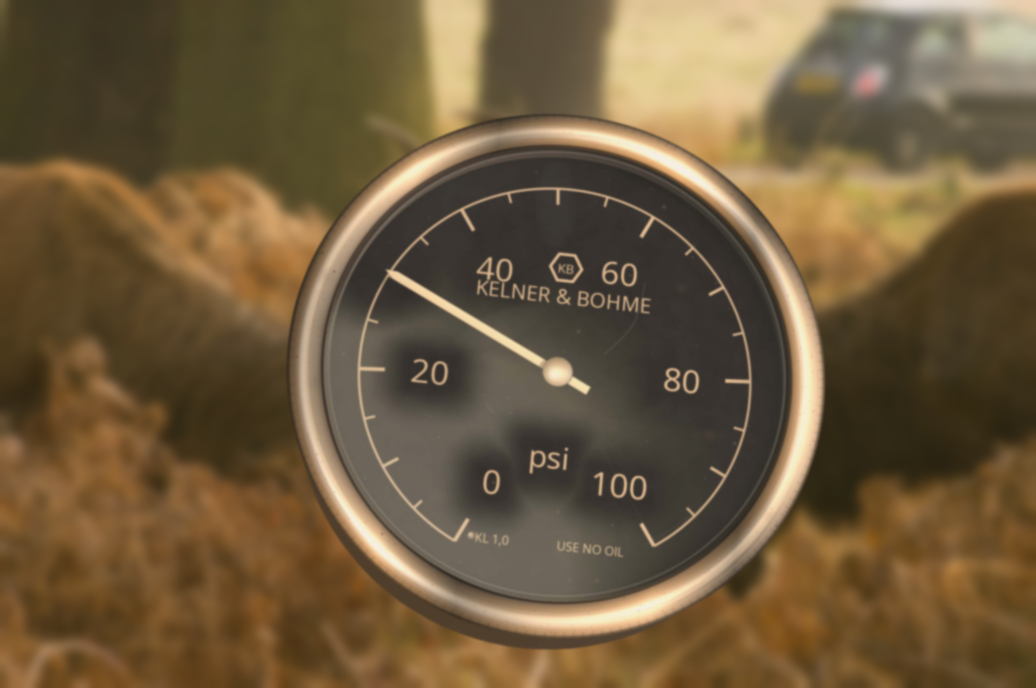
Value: 30 (psi)
